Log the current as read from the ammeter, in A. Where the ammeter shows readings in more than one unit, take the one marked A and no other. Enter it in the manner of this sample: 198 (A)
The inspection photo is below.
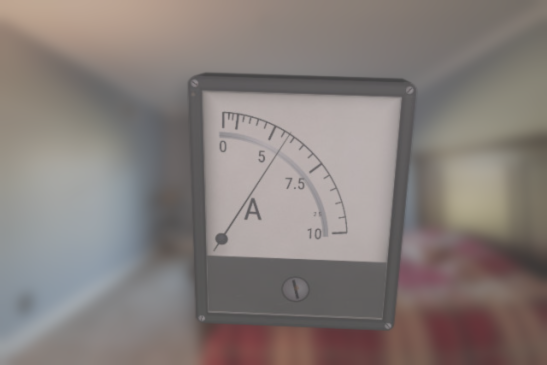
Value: 5.75 (A)
